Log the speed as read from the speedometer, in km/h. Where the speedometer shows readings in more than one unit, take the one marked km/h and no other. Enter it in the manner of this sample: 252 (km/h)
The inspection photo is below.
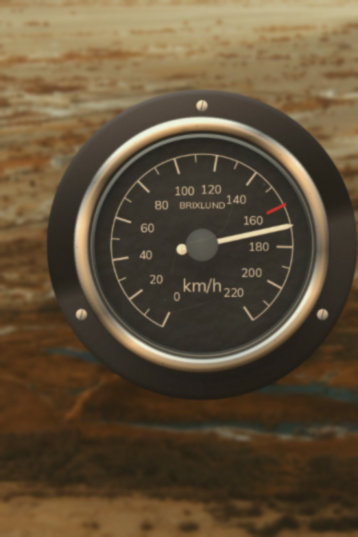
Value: 170 (km/h)
